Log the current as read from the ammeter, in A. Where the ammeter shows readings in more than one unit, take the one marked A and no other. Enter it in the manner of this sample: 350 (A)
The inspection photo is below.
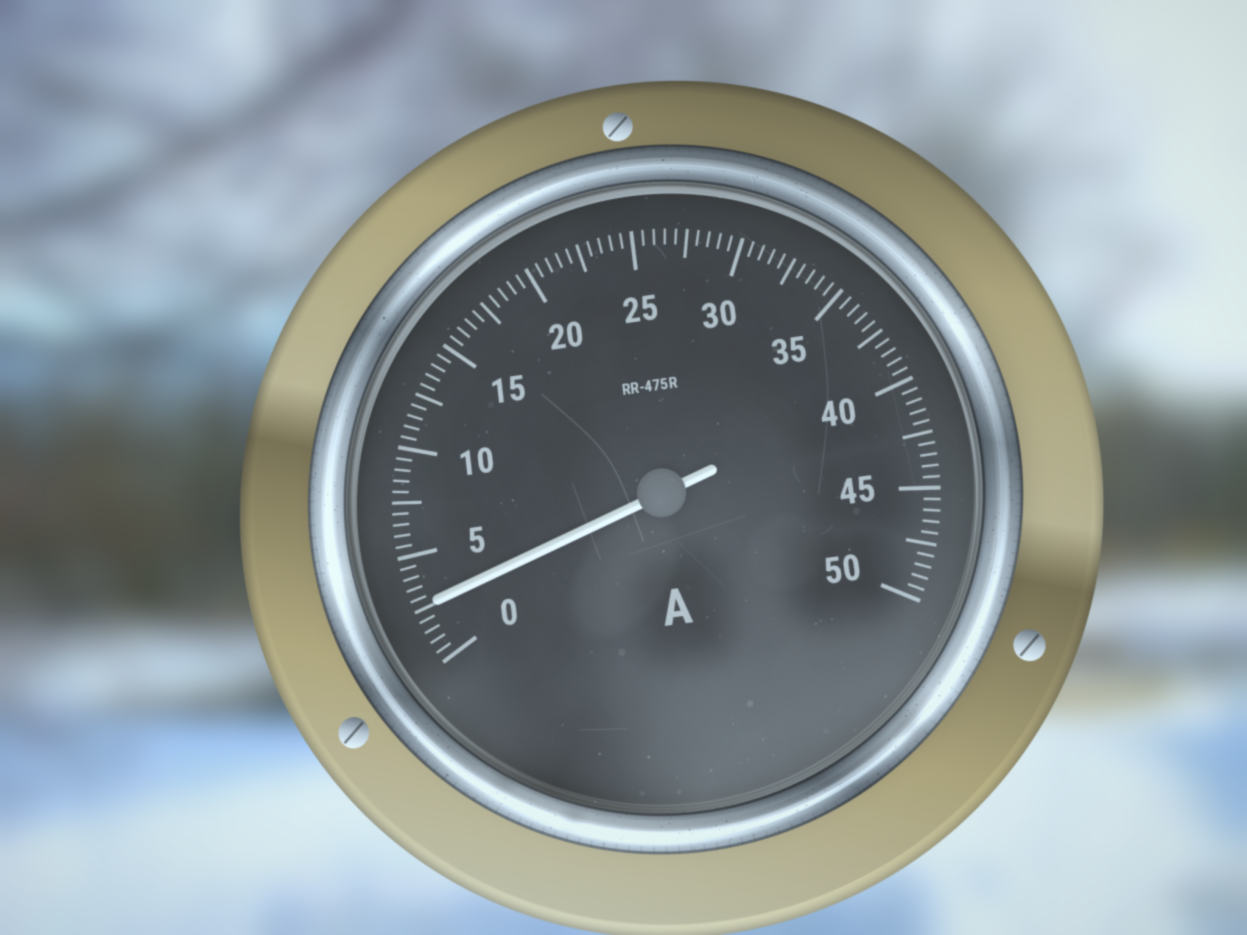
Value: 2.5 (A)
